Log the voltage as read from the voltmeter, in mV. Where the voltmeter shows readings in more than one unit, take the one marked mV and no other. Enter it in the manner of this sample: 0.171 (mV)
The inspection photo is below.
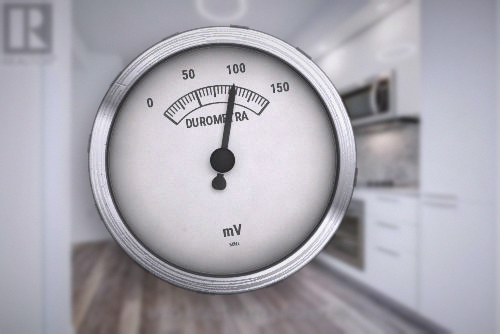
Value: 100 (mV)
